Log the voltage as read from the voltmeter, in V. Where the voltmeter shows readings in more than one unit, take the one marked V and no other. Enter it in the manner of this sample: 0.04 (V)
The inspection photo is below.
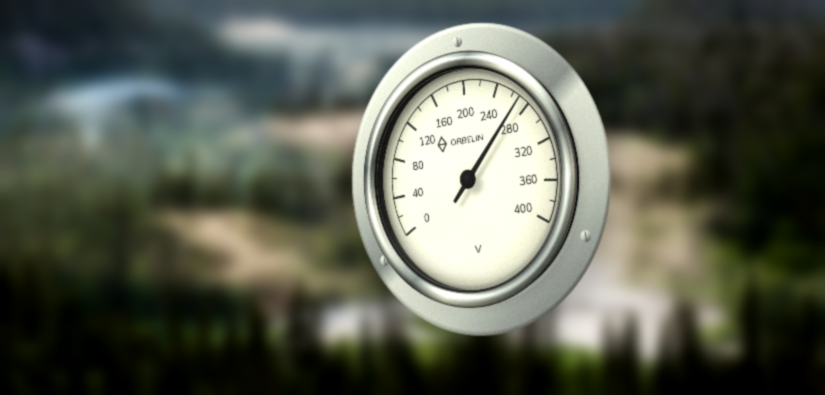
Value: 270 (V)
